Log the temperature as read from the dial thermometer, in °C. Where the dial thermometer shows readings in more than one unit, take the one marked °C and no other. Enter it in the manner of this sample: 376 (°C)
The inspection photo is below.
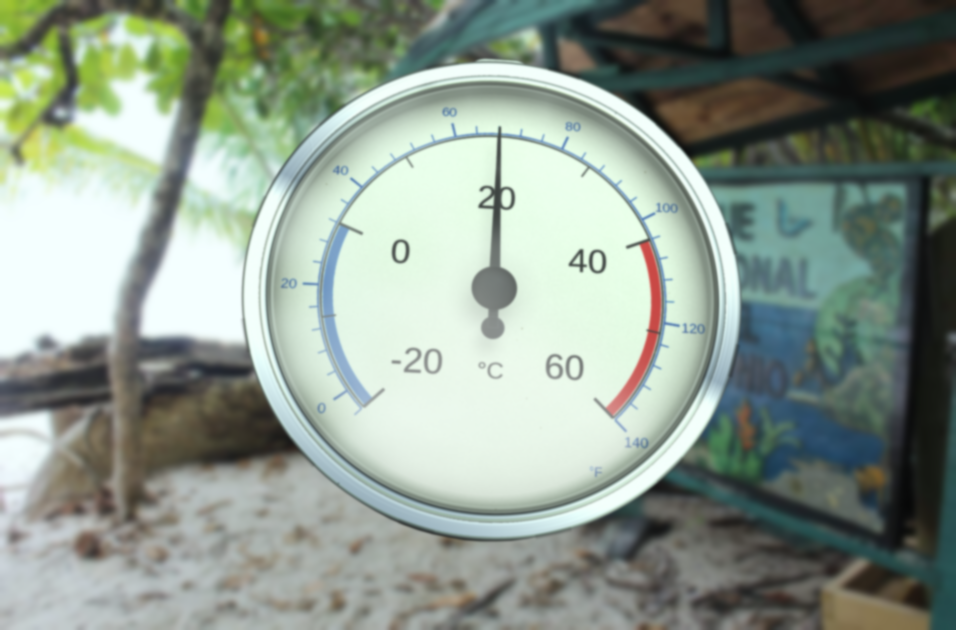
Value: 20 (°C)
